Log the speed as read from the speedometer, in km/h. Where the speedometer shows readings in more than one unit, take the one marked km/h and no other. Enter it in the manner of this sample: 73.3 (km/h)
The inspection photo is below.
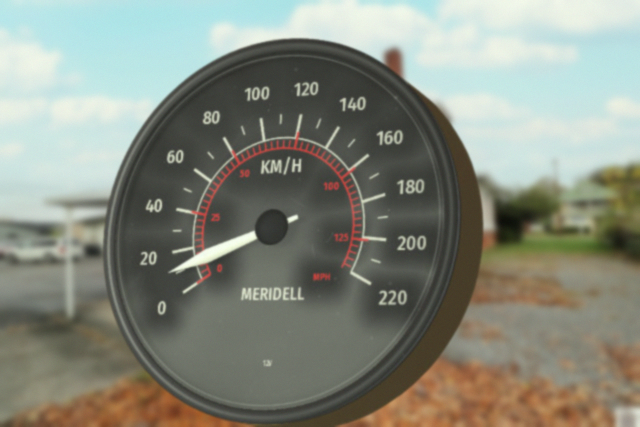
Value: 10 (km/h)
